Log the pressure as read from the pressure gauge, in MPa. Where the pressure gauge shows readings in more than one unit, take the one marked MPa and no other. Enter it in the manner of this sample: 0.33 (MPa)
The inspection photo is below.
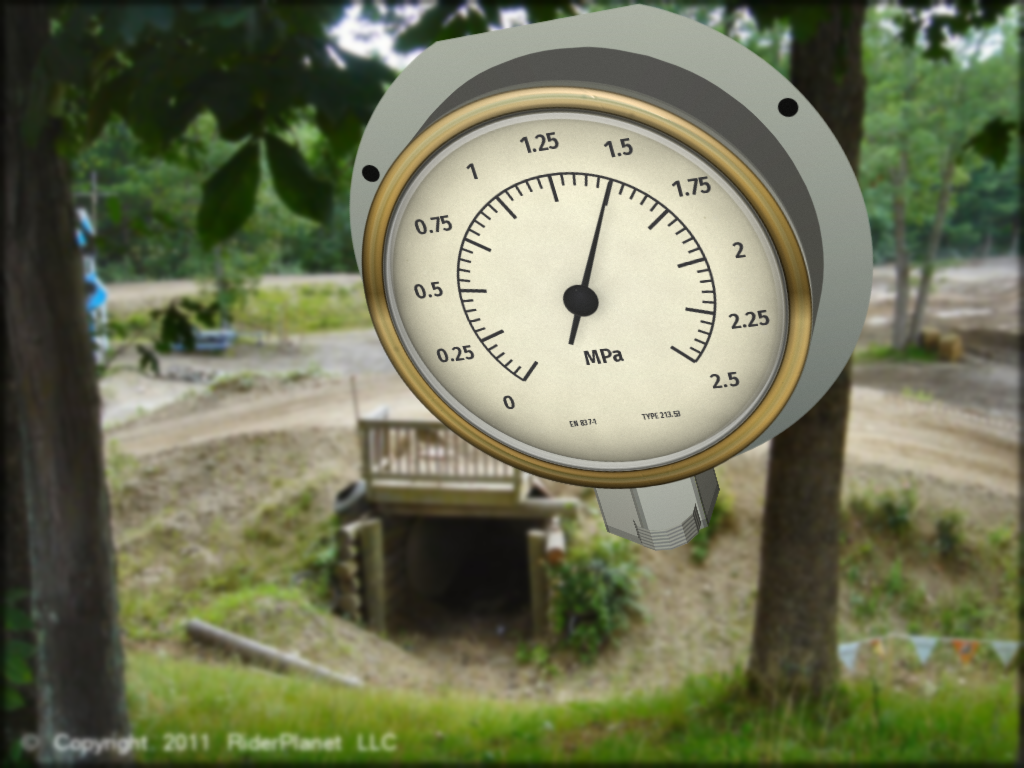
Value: 1.5 (MPa)
